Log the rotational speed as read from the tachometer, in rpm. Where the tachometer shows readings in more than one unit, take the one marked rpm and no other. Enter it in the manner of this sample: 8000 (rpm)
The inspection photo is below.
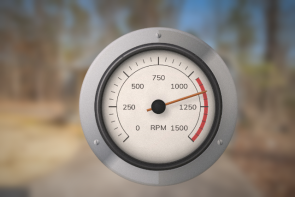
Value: 1150 (rpm)
